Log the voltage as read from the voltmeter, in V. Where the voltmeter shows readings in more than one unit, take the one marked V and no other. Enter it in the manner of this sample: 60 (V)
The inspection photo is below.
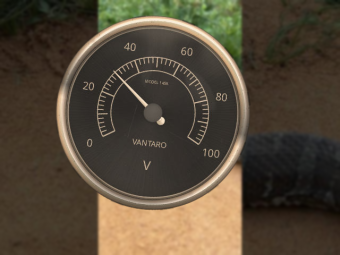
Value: 30 (V)
